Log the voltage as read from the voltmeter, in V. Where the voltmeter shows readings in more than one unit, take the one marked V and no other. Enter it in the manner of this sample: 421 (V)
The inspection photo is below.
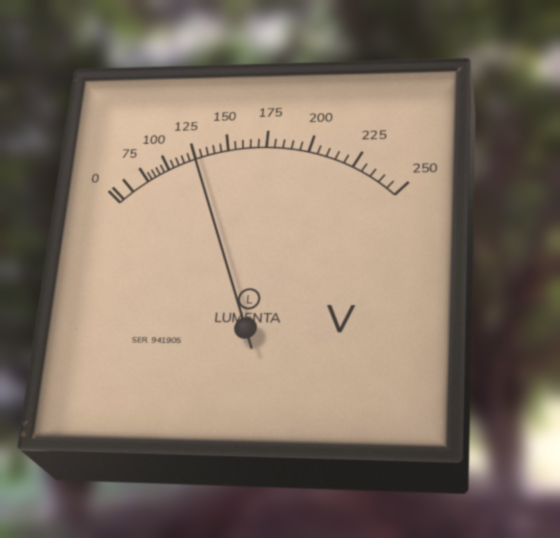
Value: 125 (V)
